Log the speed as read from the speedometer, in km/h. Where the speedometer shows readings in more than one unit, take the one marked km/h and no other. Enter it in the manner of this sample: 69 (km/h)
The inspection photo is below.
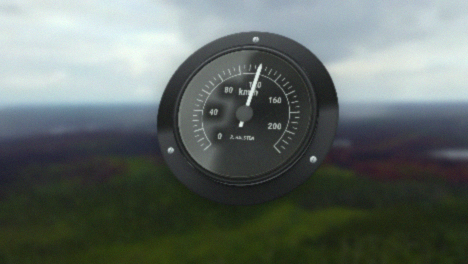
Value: 120 (km/h)
